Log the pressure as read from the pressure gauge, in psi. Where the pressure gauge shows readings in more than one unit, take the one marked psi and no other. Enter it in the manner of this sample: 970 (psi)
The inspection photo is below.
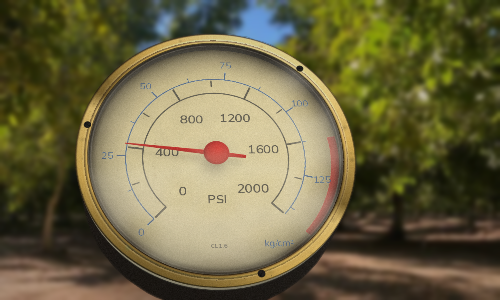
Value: 400 (psi)
